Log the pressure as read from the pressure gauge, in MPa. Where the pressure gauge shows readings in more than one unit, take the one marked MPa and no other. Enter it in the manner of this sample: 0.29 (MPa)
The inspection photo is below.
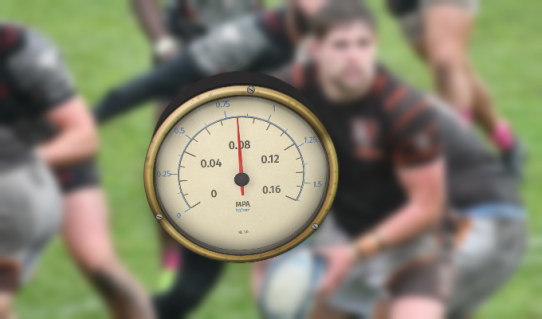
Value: 0.08 (MPa)
